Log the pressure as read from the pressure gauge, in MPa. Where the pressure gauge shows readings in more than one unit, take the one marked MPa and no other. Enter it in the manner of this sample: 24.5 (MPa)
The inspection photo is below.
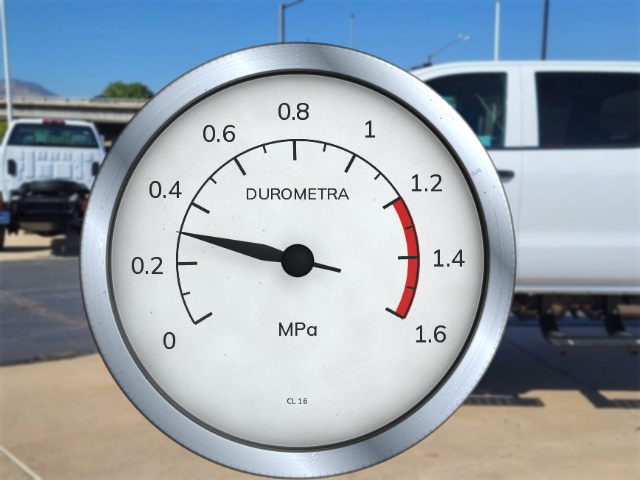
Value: 0.3 (MPa)
